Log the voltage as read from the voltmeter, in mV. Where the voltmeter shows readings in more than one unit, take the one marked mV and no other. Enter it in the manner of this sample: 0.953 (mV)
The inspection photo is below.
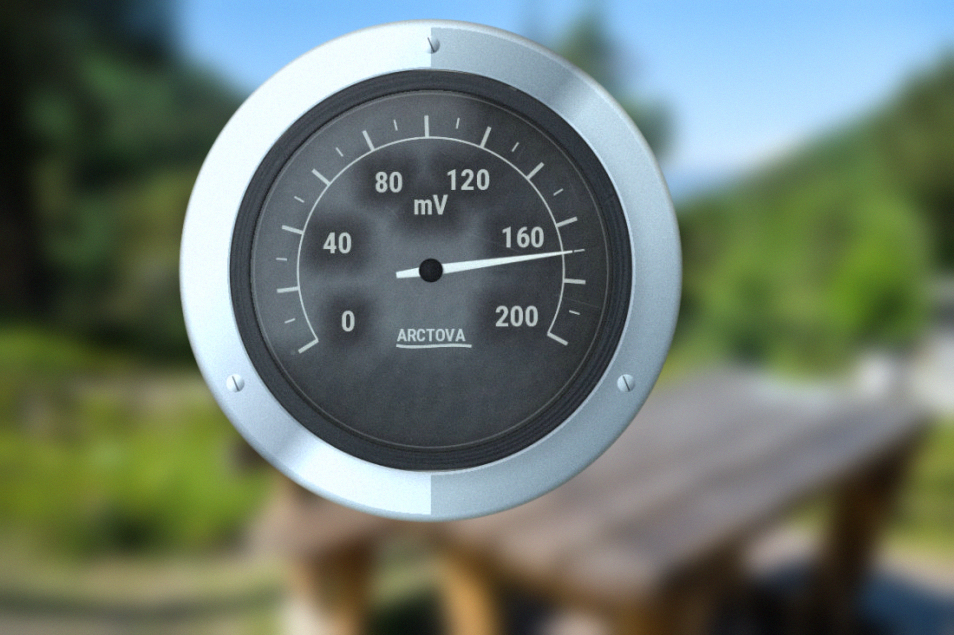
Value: 170 (mV)
